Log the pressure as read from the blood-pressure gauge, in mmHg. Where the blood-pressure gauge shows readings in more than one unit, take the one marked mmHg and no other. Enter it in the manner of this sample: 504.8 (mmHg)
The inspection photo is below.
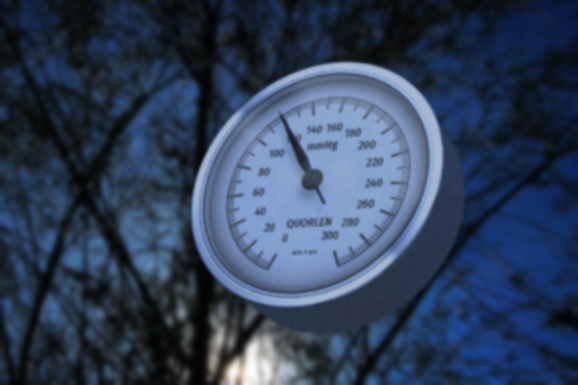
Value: 120 (mmHg)
